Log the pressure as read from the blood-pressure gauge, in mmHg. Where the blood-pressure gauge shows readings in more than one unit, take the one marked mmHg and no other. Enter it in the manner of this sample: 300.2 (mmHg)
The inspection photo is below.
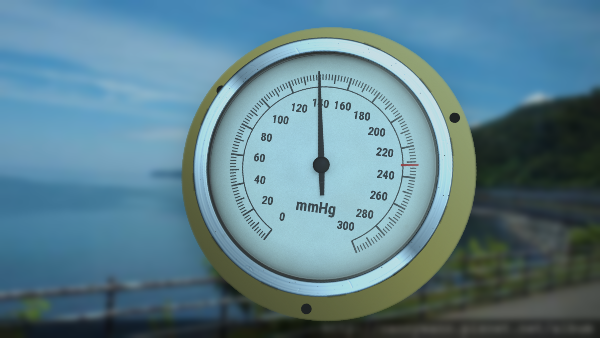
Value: 140 (mmHg)
